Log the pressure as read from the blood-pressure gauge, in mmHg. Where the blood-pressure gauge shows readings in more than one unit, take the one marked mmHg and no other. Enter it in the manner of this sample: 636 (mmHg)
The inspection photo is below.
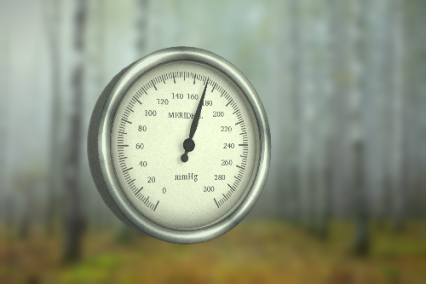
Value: 170 (mmHg)
